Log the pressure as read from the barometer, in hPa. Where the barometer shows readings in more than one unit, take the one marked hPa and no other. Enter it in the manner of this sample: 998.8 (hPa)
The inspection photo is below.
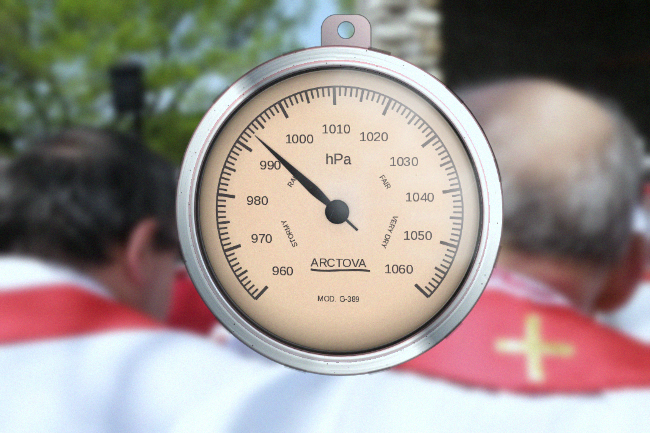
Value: 993 (hPa)
